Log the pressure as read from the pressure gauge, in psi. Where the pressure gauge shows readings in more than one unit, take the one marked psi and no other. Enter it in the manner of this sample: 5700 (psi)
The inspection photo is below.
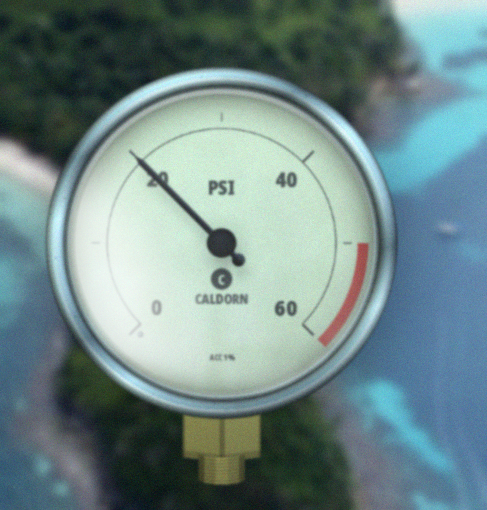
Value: 20 (psi)
